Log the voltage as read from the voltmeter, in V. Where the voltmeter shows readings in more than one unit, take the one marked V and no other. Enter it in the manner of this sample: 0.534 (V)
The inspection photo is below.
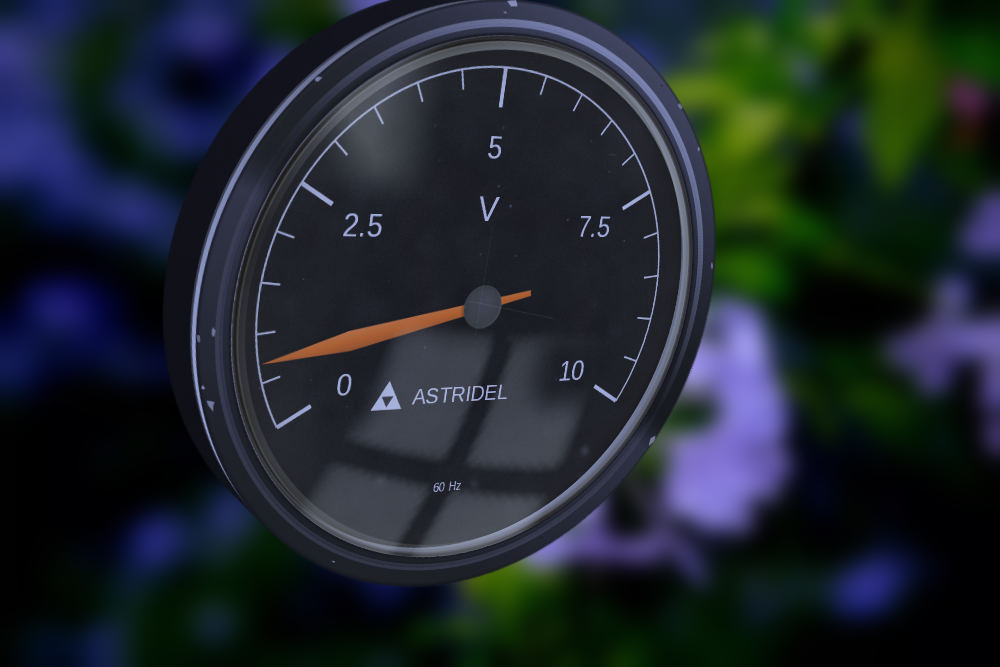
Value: 0.75 (V)
